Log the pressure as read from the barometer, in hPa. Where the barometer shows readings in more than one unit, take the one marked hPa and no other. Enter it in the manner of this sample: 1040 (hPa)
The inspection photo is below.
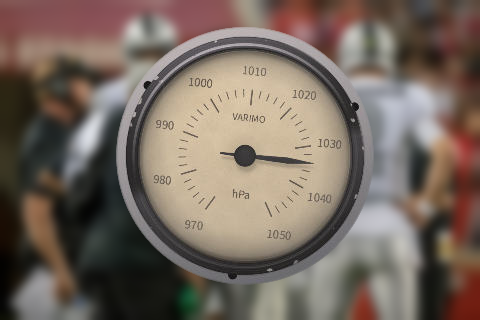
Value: 1034 (hPa)
